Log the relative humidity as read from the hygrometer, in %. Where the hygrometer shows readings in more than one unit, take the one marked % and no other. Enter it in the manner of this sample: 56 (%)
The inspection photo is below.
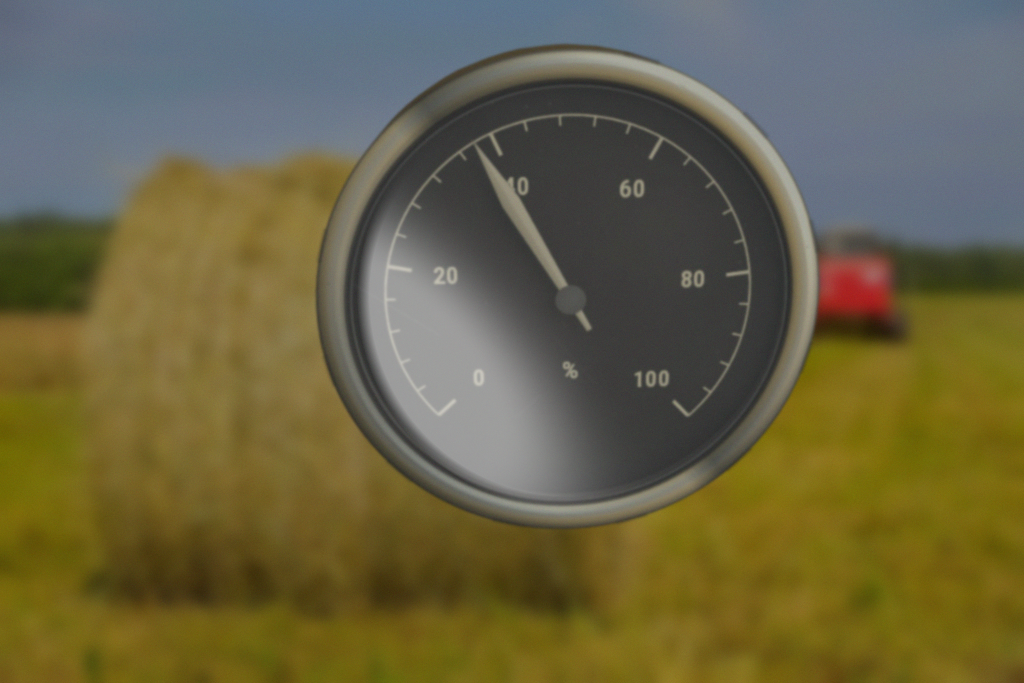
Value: 38 (%)
